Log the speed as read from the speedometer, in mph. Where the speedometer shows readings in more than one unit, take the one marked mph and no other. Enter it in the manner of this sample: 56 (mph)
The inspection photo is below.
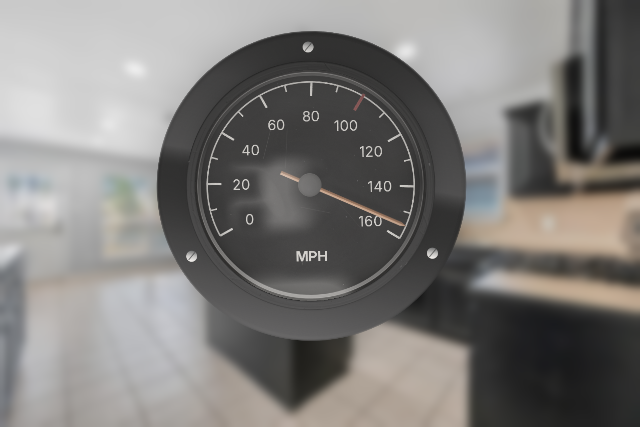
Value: 155 (mph)
